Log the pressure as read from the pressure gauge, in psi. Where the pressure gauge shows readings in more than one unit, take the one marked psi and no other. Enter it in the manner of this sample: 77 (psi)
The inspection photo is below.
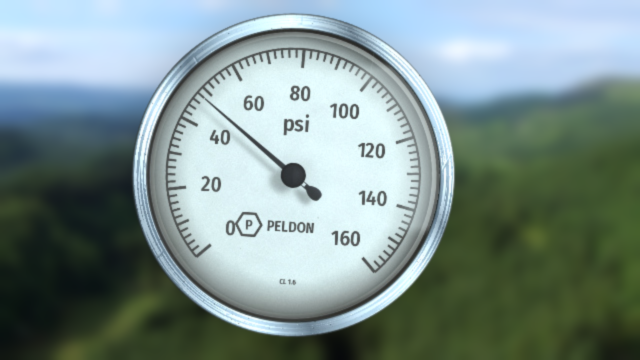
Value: 48 (psi)
